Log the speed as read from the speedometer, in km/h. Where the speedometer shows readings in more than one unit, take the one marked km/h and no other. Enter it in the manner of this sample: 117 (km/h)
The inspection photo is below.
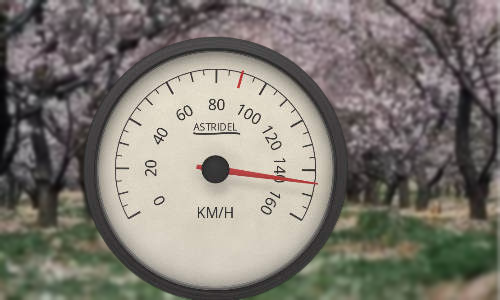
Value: 145 (km/h)
